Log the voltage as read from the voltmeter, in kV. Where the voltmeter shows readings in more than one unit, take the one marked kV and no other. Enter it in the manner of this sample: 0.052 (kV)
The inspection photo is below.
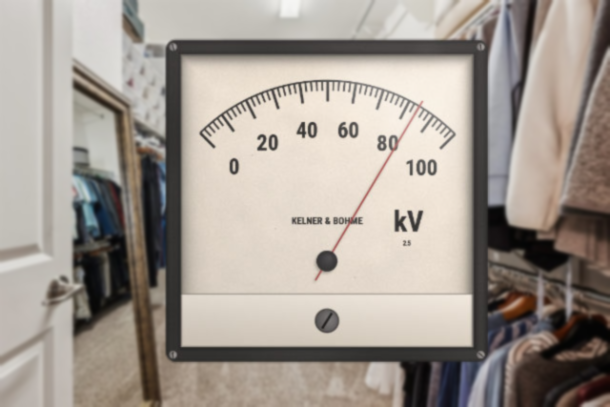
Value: 84 (kV)
